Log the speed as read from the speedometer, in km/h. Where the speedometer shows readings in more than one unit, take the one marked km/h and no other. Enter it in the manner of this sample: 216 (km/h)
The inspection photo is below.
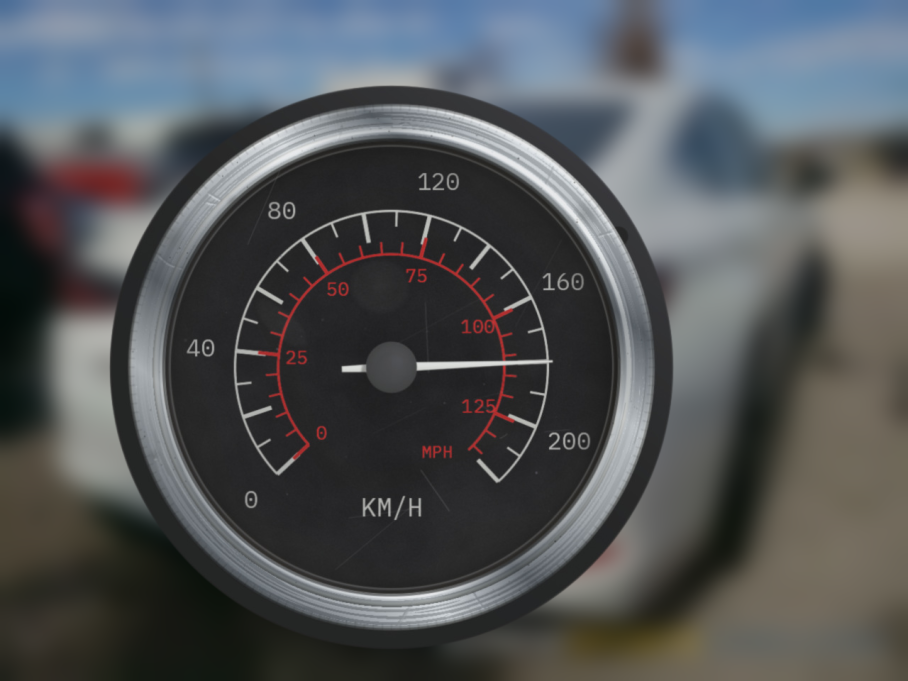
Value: 180 (km/h)
